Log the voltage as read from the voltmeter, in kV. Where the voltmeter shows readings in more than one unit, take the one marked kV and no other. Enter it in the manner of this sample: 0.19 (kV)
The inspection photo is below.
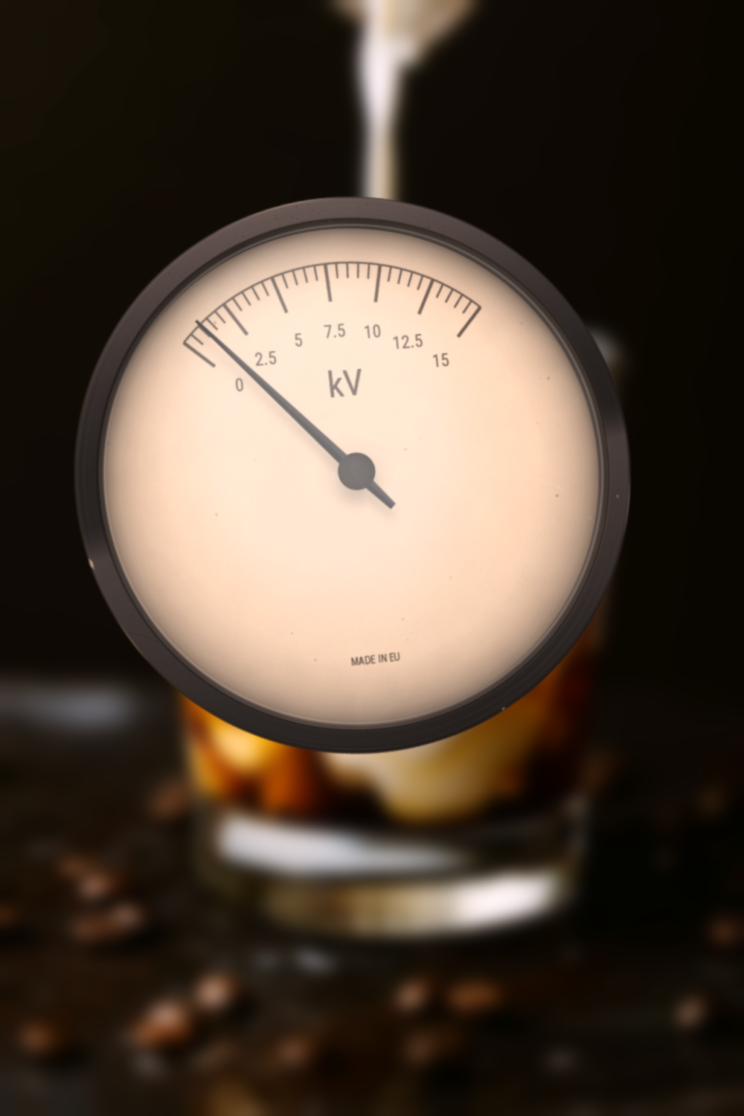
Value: 1 (kV)
